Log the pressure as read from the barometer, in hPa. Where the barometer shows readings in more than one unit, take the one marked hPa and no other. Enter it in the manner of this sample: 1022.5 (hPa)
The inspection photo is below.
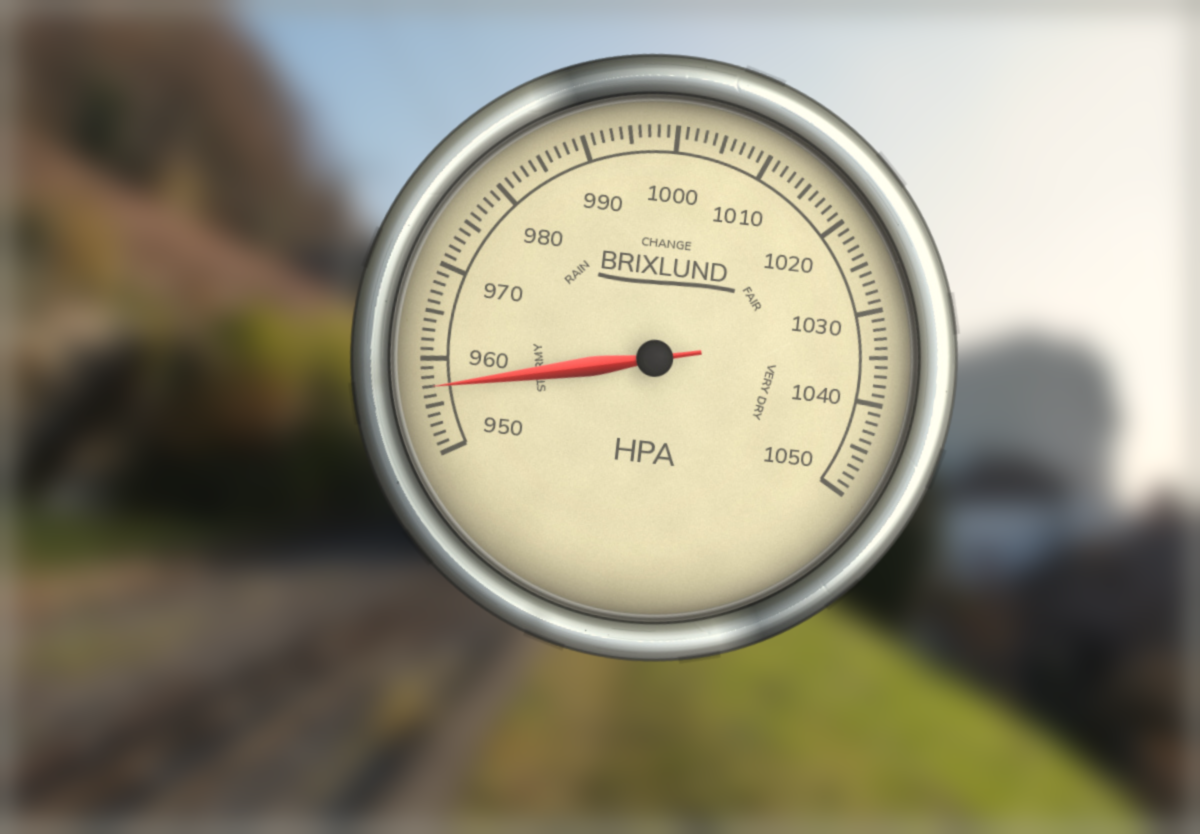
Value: 957 (hPa)
